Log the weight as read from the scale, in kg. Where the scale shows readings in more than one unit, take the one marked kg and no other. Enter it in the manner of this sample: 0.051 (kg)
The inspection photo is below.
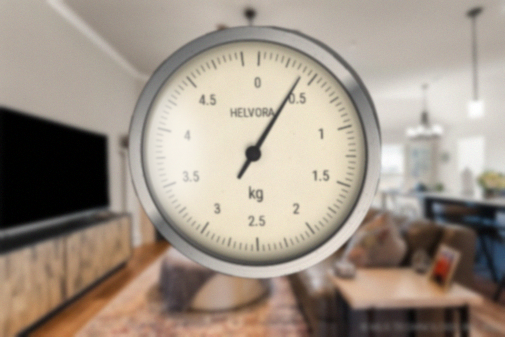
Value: 0.4 (kg)
